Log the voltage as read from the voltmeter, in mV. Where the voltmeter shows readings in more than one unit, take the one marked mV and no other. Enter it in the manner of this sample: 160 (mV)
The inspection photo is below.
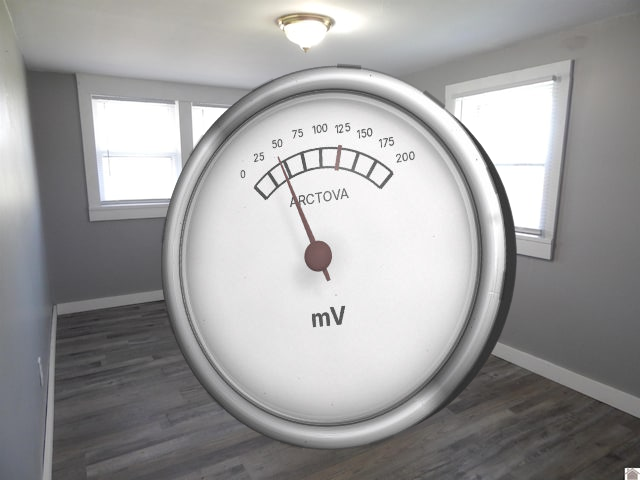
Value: 50 (mV)
